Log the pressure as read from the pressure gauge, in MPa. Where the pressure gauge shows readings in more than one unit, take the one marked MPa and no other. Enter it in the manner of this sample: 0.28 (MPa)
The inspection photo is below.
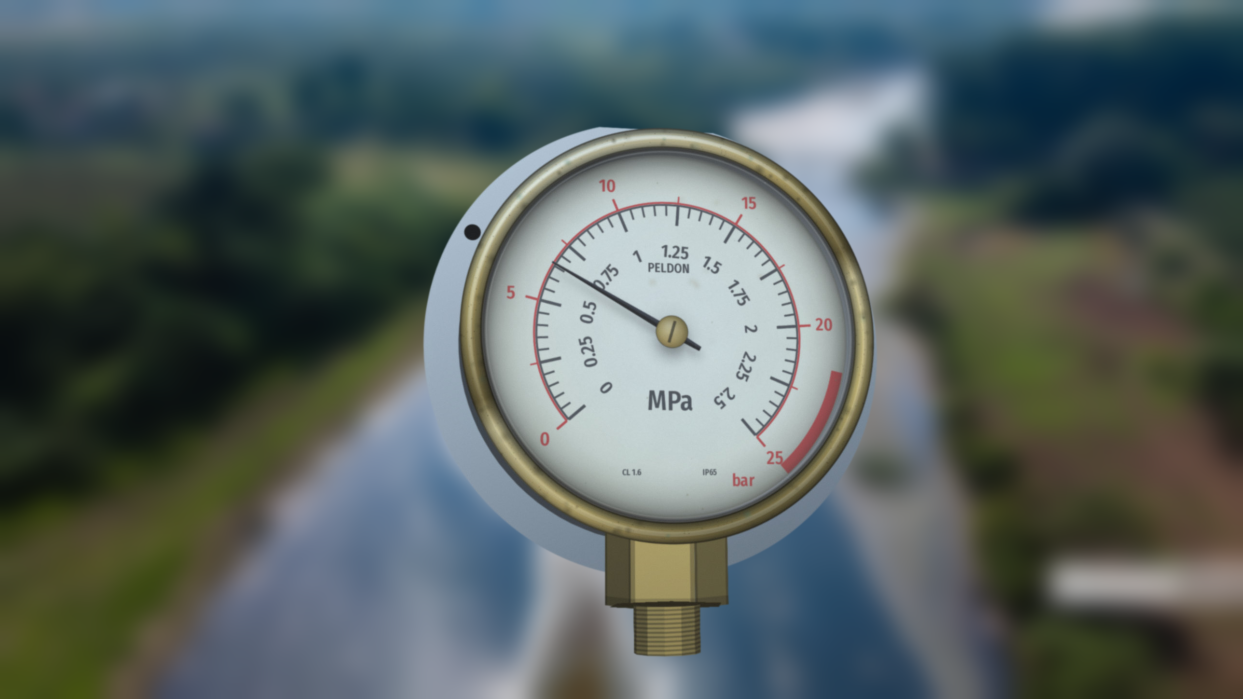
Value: 0.65 (MPa)
